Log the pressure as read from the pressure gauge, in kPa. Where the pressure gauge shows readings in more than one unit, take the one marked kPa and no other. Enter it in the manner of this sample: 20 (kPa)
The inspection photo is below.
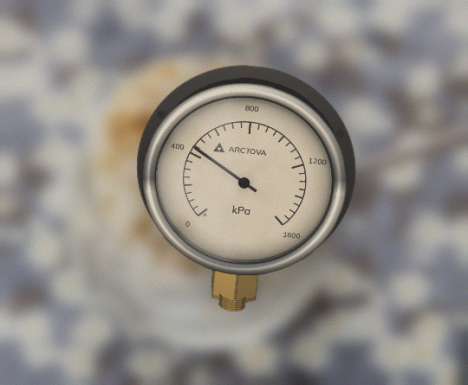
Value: 450 (kPa)
